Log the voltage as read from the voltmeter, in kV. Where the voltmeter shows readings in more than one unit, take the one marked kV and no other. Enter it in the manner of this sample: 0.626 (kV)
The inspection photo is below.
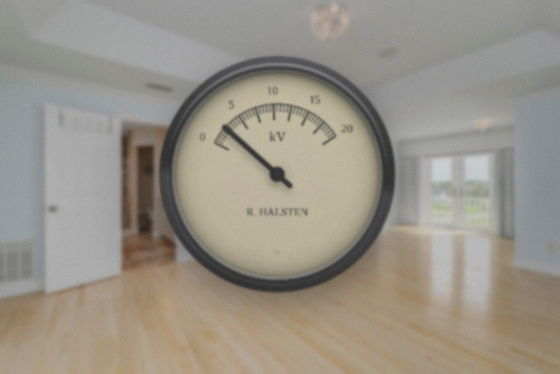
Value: 2.5 (kV)
